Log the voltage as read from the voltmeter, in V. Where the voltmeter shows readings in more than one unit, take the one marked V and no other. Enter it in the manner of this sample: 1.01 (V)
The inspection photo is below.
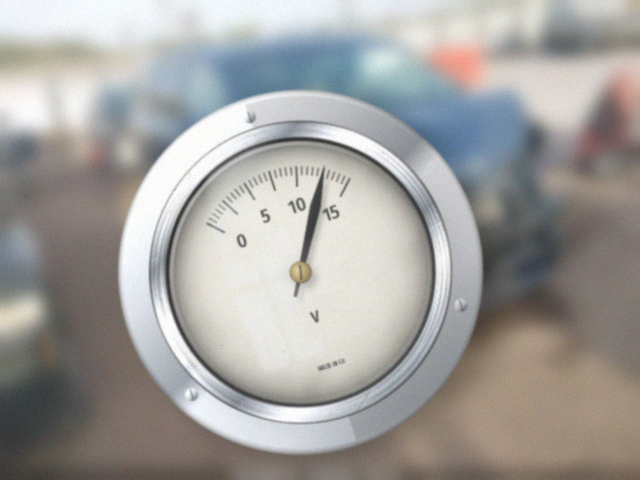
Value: 12.5 (V)
